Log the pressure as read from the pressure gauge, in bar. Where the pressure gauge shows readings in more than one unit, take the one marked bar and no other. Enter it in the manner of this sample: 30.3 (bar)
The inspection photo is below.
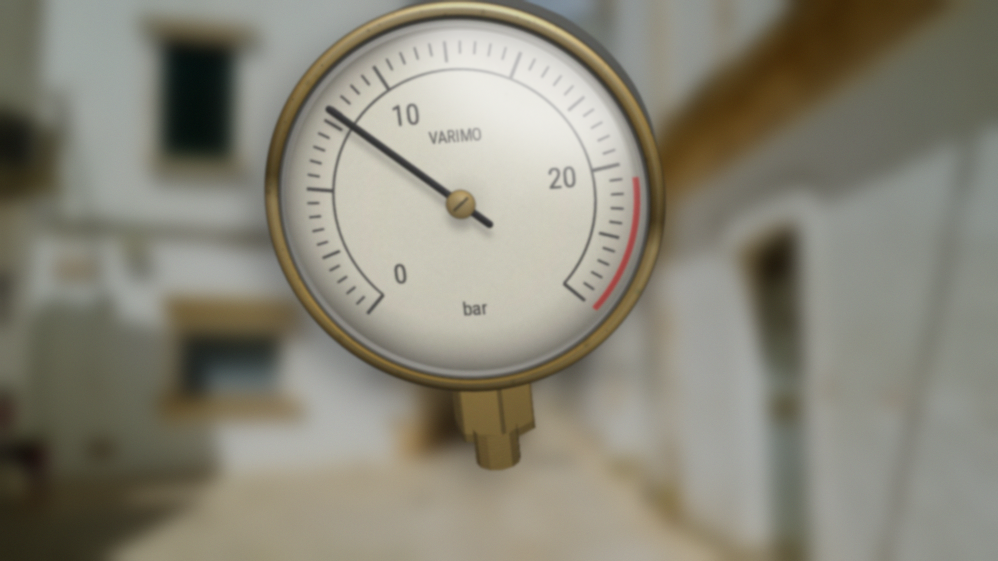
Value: 8 (bar)
